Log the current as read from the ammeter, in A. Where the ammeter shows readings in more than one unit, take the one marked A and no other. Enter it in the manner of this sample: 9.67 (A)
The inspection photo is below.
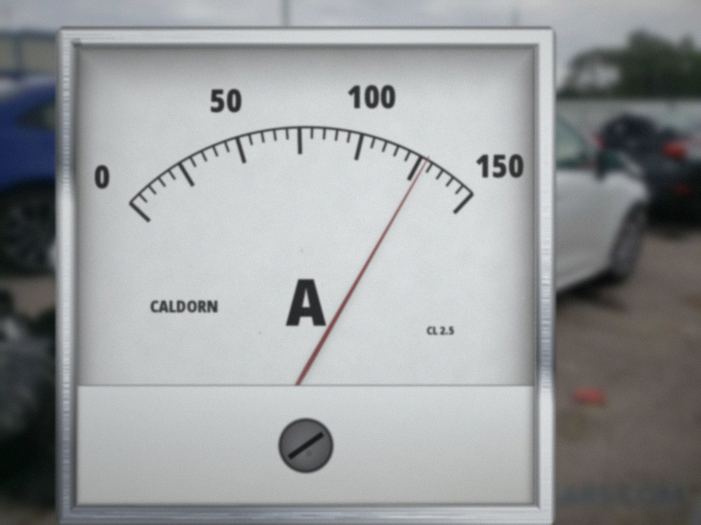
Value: 127.5 (A)
